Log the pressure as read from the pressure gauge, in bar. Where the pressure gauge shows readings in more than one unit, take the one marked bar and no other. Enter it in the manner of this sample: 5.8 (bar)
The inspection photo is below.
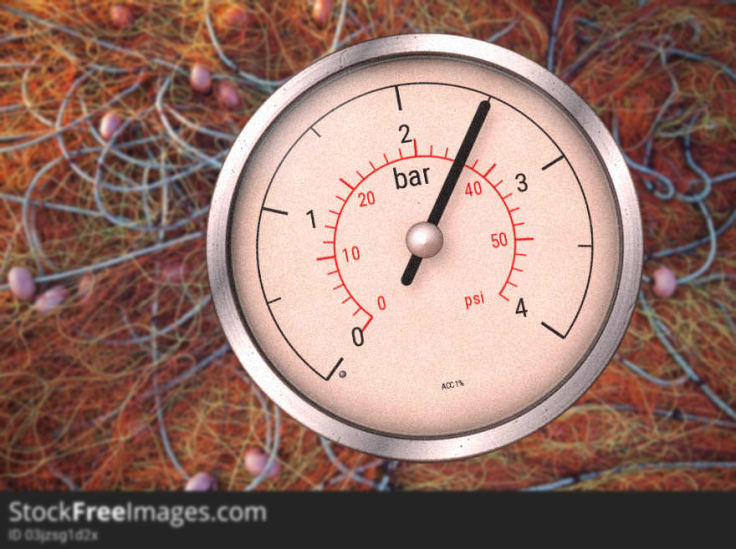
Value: 2.5 (bar)
